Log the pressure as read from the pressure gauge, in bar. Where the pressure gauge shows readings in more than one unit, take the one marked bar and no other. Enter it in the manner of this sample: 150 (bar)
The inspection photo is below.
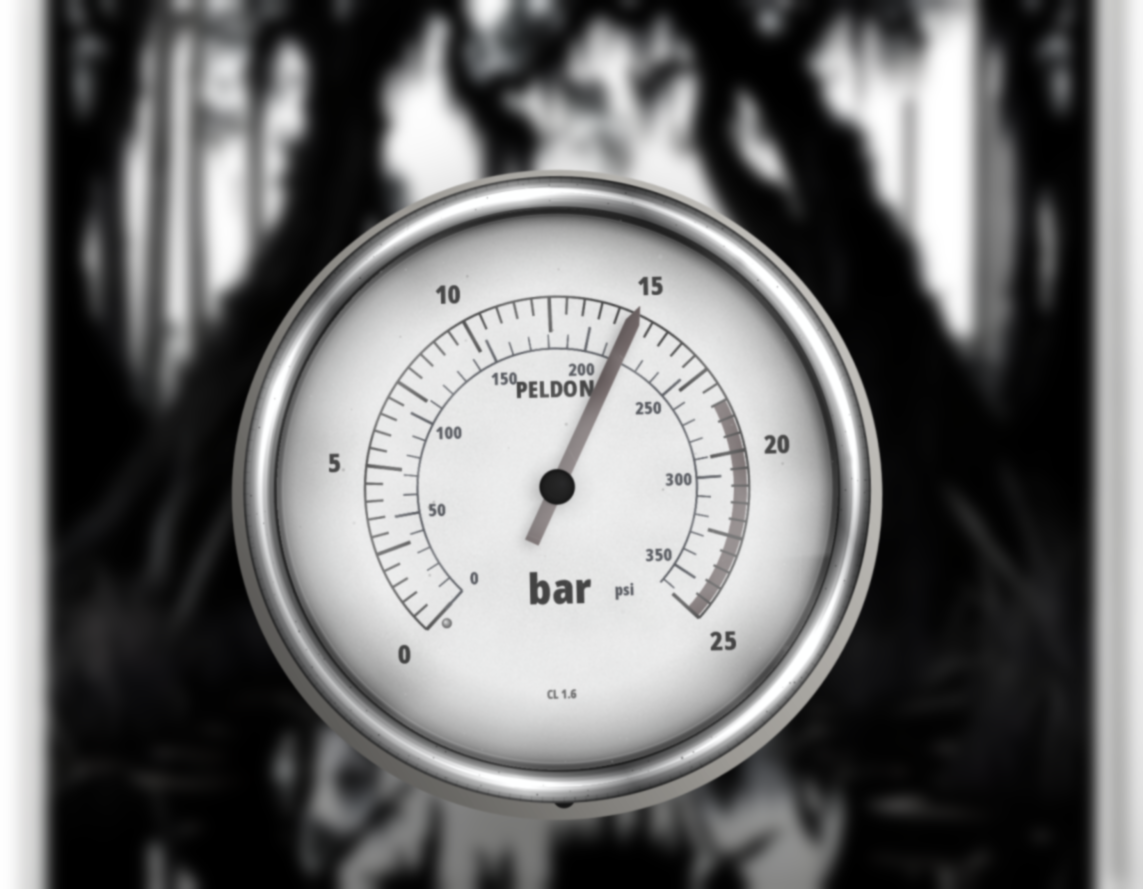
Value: 15 (bar)
